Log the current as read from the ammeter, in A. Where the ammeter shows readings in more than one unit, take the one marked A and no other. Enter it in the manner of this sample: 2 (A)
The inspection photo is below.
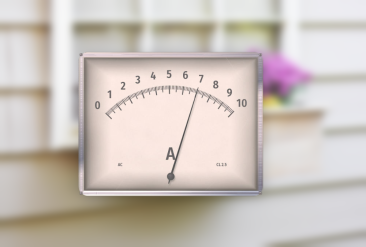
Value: 7 (A)
